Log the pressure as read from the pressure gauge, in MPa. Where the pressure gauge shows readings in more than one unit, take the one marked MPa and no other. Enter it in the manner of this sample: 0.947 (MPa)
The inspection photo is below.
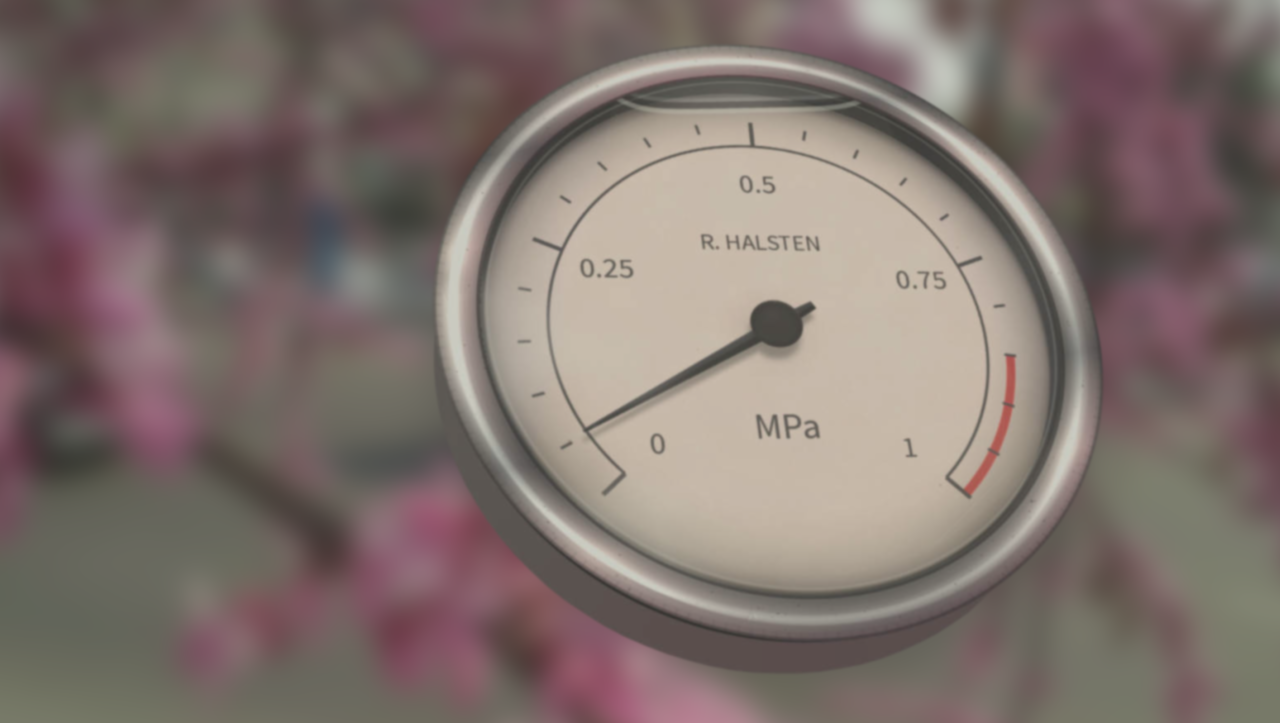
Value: 0.05 (MPa)
